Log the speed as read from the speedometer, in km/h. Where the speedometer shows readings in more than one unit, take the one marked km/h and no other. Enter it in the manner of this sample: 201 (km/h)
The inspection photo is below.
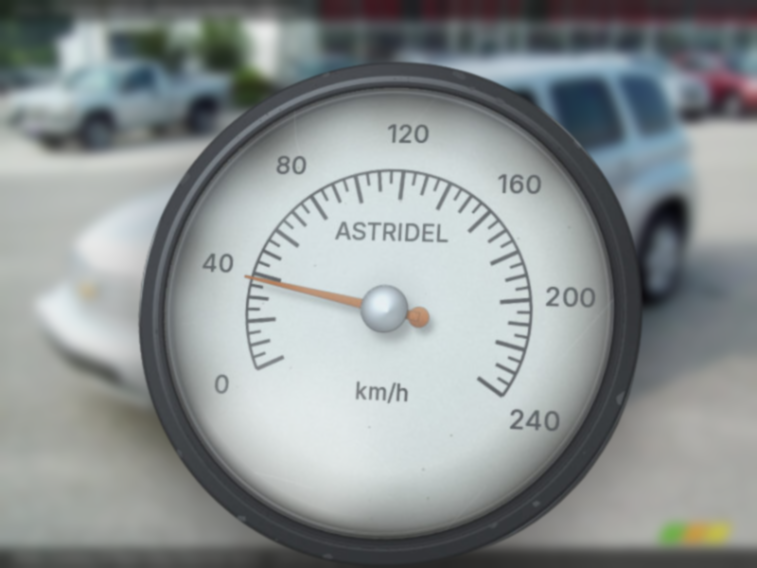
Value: 37.5 (km/h)
